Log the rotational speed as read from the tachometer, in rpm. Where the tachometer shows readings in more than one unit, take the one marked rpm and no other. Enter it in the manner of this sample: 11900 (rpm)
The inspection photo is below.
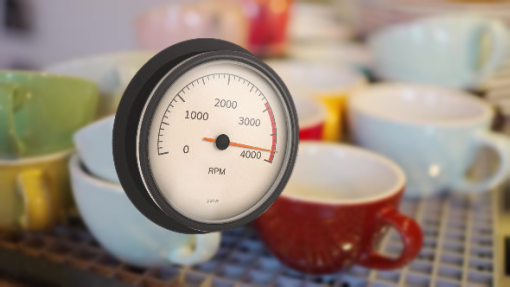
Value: 3800 (rpm)
